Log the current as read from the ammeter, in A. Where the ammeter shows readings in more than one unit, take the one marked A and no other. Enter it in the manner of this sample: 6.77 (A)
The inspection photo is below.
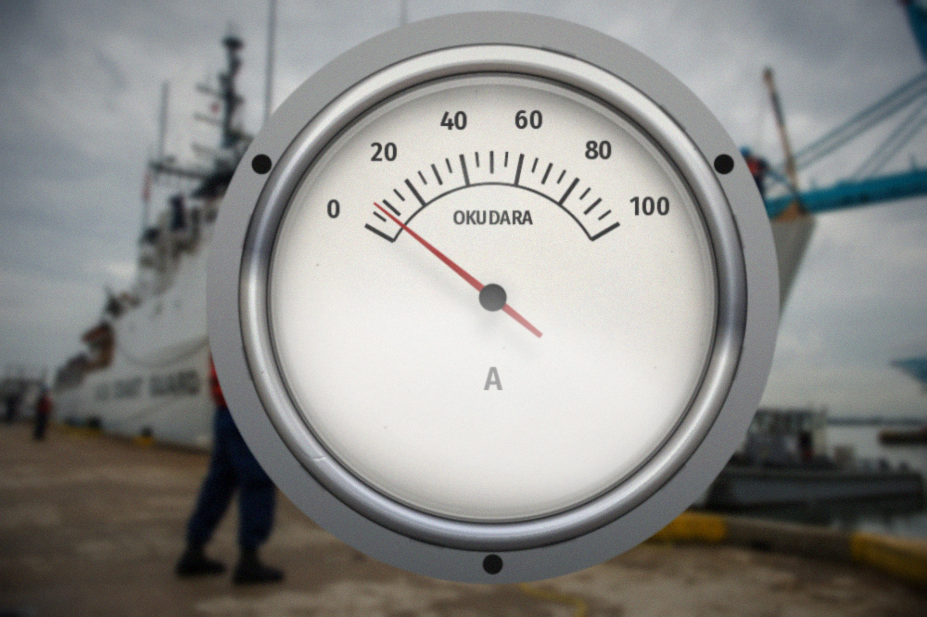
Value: 7.5 (A)
